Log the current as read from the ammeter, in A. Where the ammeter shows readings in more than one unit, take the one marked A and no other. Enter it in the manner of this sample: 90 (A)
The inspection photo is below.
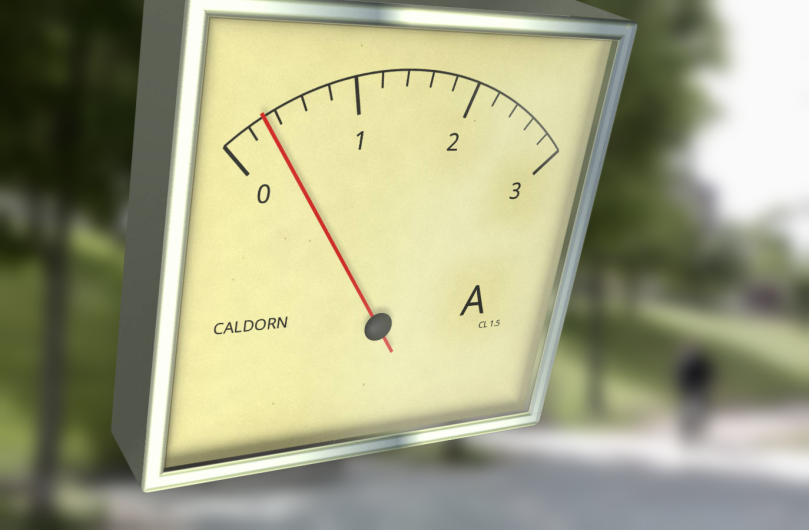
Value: 0.3 (A)
